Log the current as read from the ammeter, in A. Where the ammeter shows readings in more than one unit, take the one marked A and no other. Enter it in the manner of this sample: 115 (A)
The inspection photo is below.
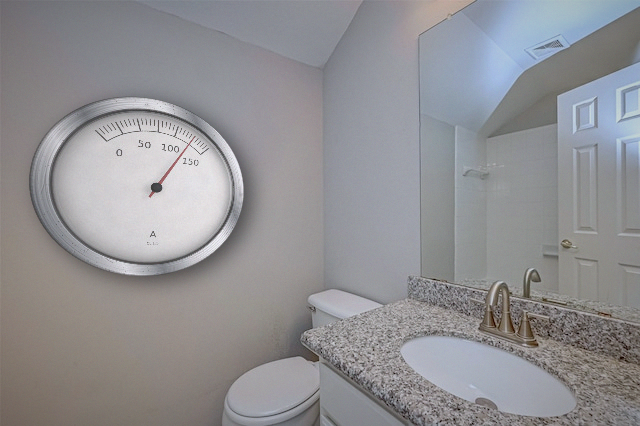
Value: 125 (A)
